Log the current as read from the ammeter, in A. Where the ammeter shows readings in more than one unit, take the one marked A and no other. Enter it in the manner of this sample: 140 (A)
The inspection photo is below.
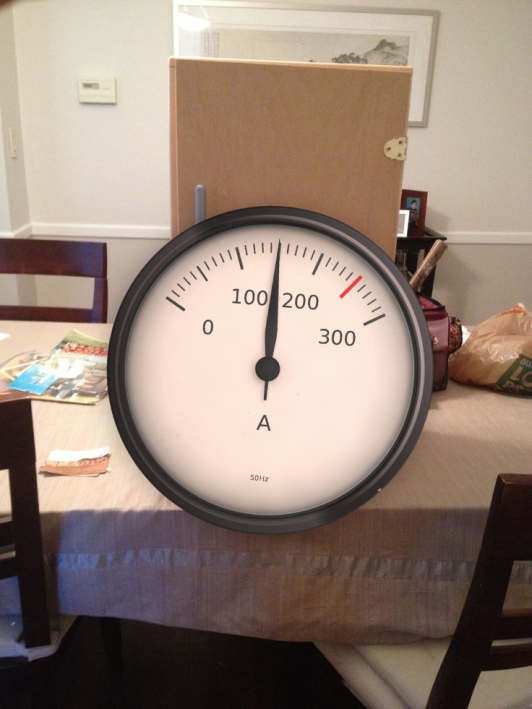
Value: 150 (A)
